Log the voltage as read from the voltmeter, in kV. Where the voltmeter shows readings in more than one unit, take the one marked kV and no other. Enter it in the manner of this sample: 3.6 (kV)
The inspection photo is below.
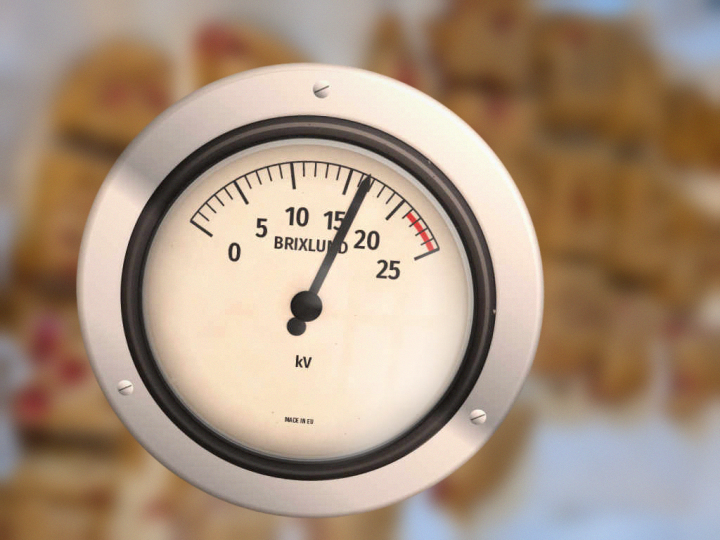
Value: 16.5 (kV)
